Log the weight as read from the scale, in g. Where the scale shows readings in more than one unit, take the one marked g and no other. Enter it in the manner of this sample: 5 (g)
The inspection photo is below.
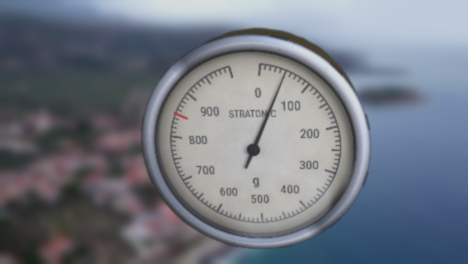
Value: 50 (g)
